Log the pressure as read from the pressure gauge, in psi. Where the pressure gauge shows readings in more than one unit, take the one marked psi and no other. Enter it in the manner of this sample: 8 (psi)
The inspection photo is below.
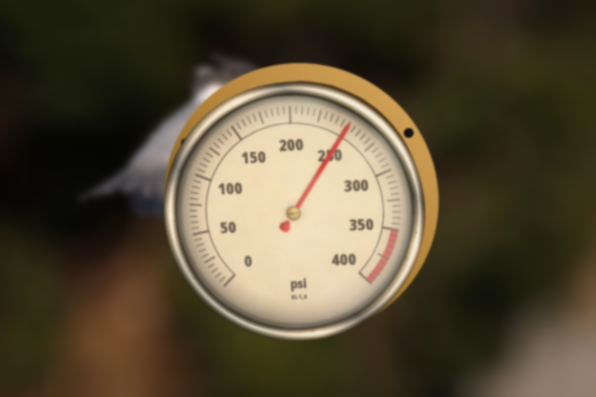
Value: 250 (psi)
